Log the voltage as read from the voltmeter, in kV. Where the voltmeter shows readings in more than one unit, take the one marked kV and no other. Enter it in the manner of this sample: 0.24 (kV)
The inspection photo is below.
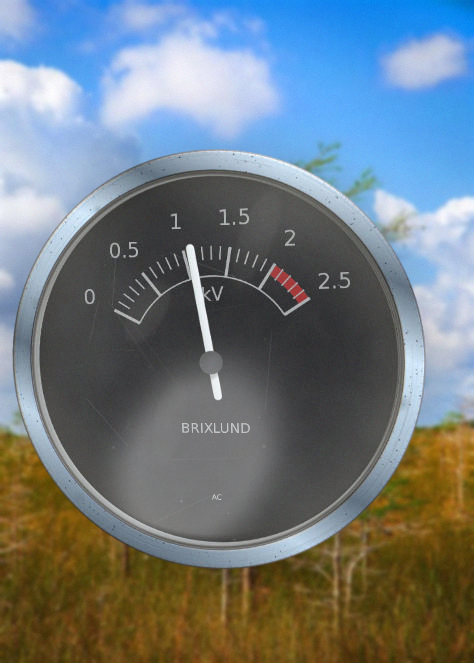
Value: 1.1 (kV)
